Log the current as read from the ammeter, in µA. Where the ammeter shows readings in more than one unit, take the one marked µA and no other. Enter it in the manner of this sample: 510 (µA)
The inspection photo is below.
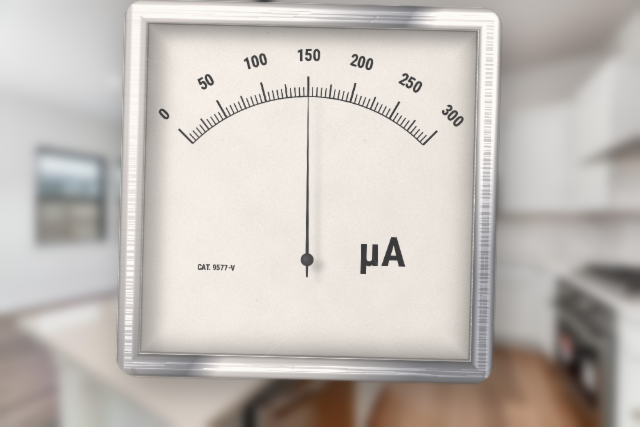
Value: 150 (µA)
